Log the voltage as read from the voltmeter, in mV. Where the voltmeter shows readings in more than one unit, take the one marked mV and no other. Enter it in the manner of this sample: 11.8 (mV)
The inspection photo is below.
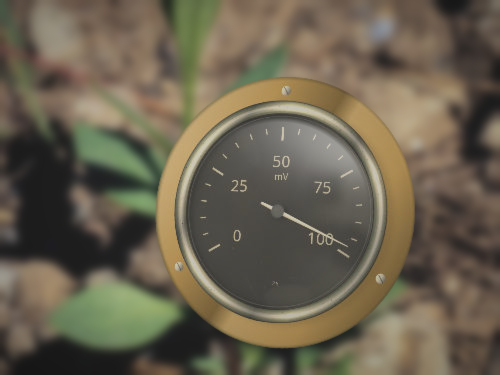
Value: 97.5 (mV)
